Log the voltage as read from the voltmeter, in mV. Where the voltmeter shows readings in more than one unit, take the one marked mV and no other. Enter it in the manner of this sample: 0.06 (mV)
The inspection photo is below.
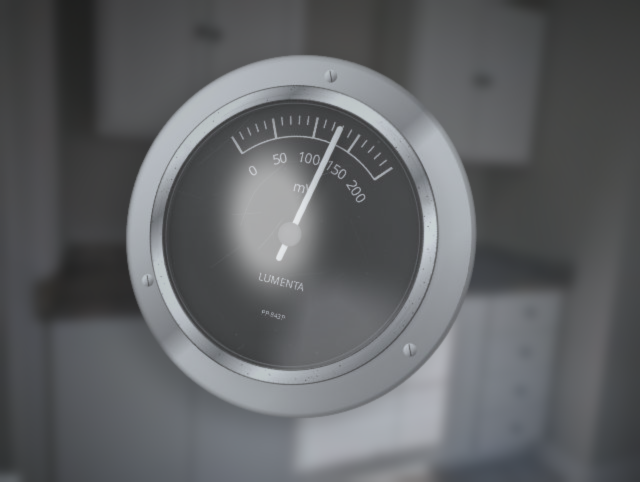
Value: 130 (mV)
